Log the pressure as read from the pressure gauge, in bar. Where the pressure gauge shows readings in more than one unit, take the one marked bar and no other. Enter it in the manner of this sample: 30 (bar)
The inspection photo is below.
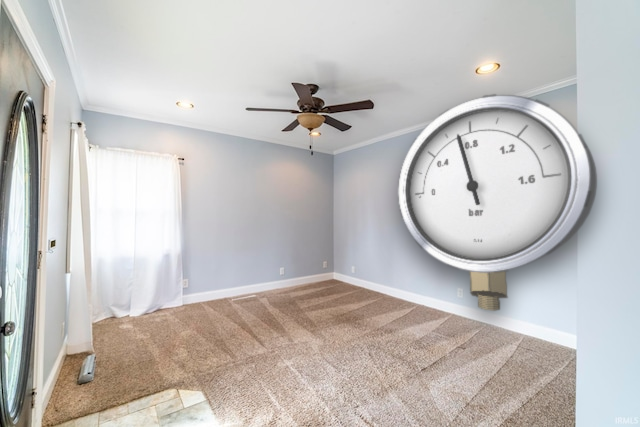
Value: 0.7 (bar)
